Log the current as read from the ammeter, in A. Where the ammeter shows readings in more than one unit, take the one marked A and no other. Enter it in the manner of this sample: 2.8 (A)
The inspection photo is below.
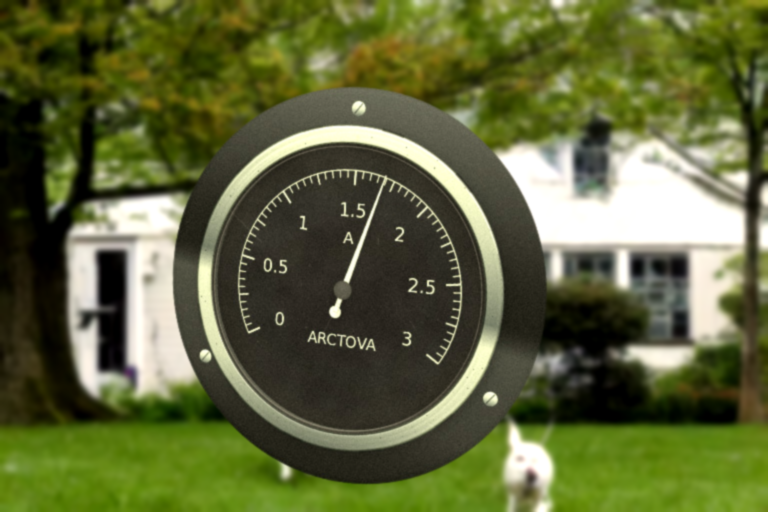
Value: 1.7 (A)
